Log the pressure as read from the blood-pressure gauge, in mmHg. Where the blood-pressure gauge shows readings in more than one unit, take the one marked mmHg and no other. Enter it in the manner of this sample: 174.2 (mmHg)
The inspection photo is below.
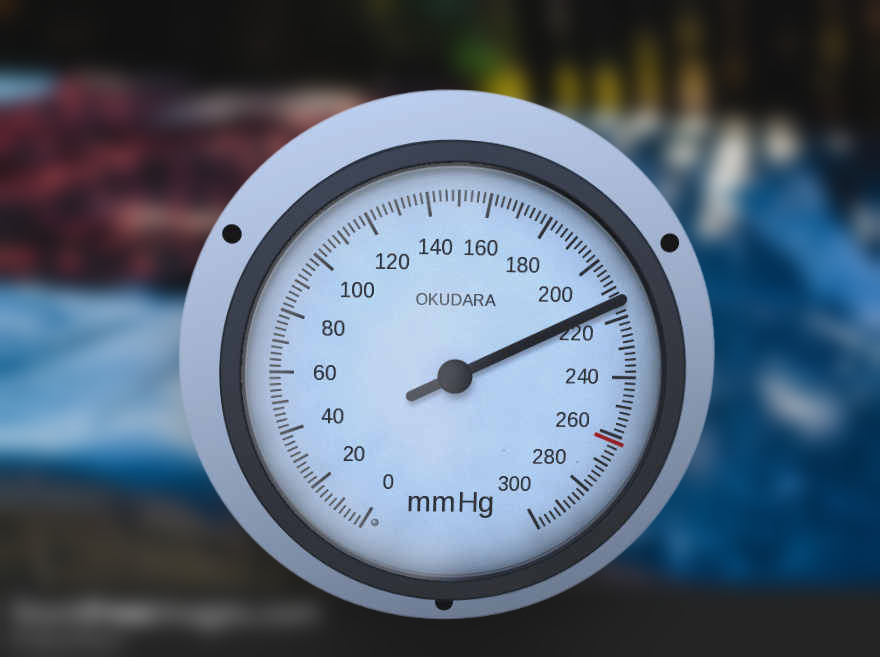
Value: 214 (mmHg)
